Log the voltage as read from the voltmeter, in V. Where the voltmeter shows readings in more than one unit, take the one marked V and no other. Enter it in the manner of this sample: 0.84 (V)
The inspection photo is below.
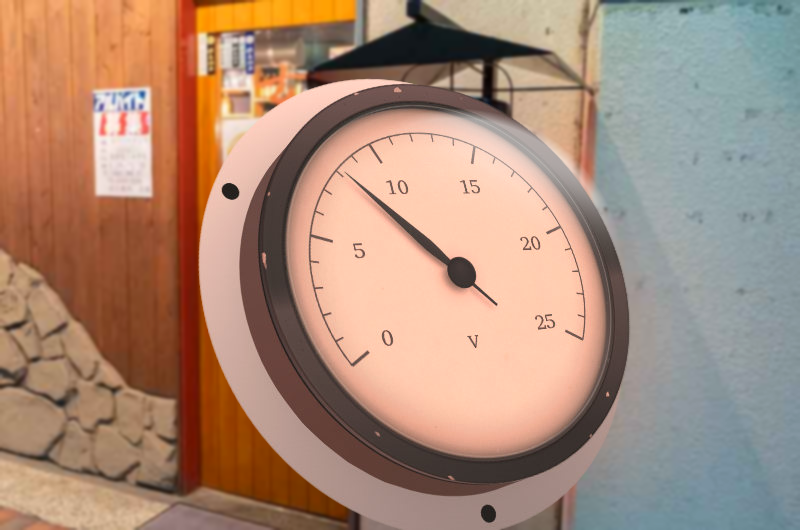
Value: 8 (V)
